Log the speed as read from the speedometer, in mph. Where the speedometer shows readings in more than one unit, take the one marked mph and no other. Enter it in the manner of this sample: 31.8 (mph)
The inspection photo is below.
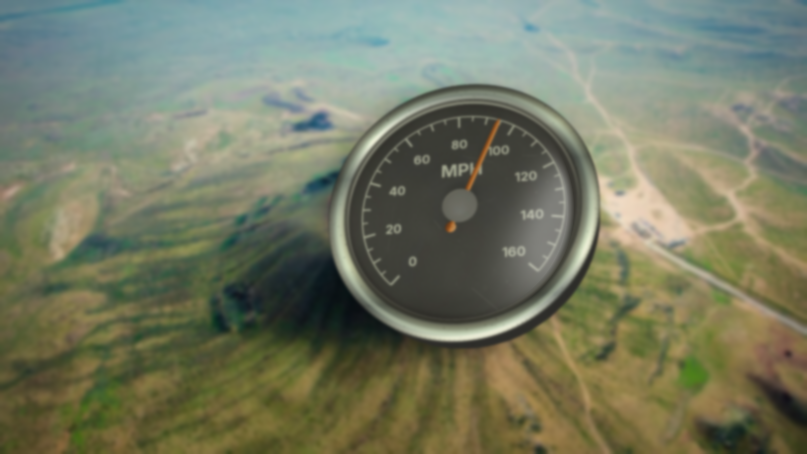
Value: 95 (mph)
